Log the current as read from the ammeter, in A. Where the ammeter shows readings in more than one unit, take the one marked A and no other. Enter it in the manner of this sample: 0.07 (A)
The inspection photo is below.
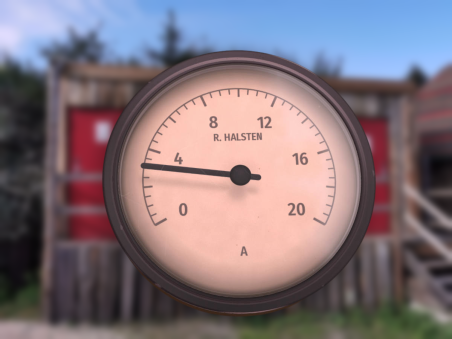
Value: 3 (A)
